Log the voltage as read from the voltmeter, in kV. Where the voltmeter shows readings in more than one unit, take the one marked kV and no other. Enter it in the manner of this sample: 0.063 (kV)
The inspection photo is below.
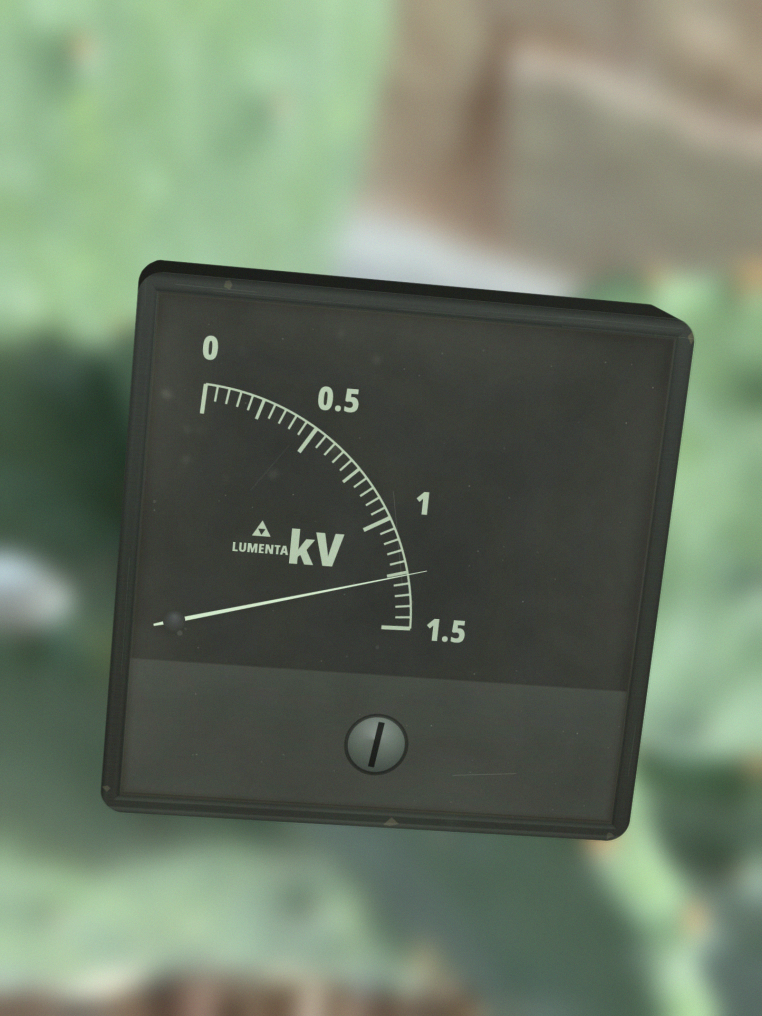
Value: 1.25 (kV)
